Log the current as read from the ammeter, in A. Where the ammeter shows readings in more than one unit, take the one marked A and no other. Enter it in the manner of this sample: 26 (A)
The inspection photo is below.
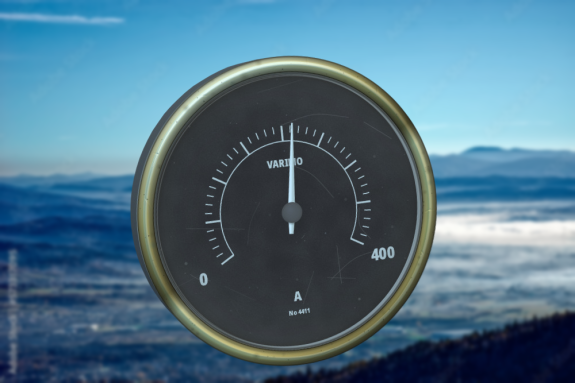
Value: 210 (A)
